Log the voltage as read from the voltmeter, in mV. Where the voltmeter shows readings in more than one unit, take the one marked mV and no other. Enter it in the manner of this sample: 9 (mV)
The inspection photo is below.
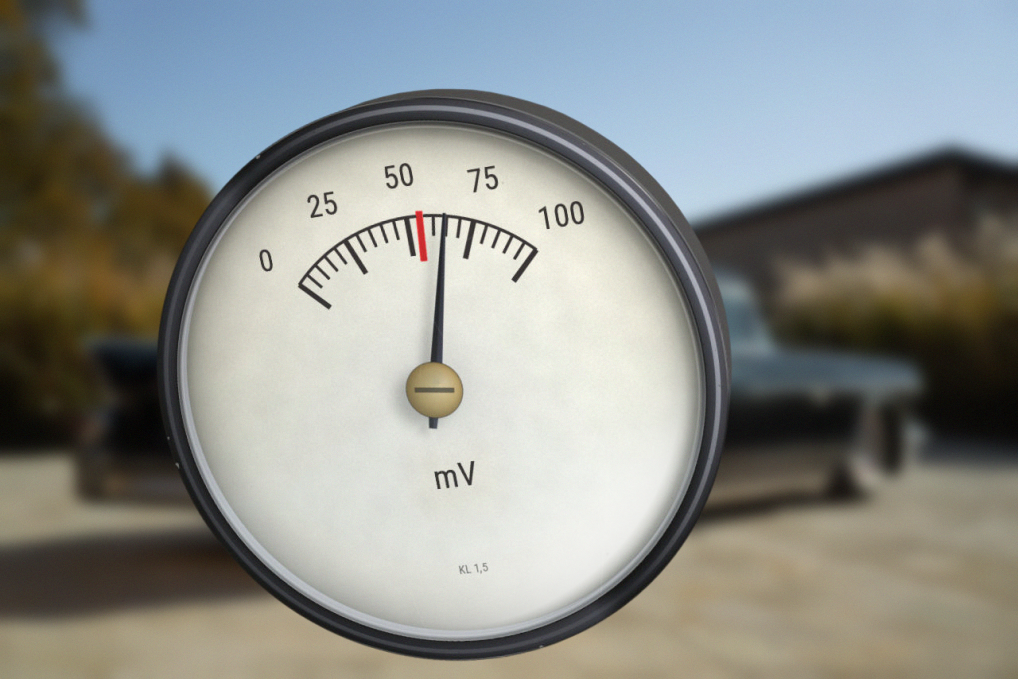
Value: 65 (mV)
